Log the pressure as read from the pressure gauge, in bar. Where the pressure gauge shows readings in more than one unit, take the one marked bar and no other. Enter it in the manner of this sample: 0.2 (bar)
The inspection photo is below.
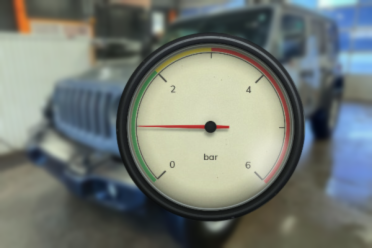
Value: 1 (bar)
